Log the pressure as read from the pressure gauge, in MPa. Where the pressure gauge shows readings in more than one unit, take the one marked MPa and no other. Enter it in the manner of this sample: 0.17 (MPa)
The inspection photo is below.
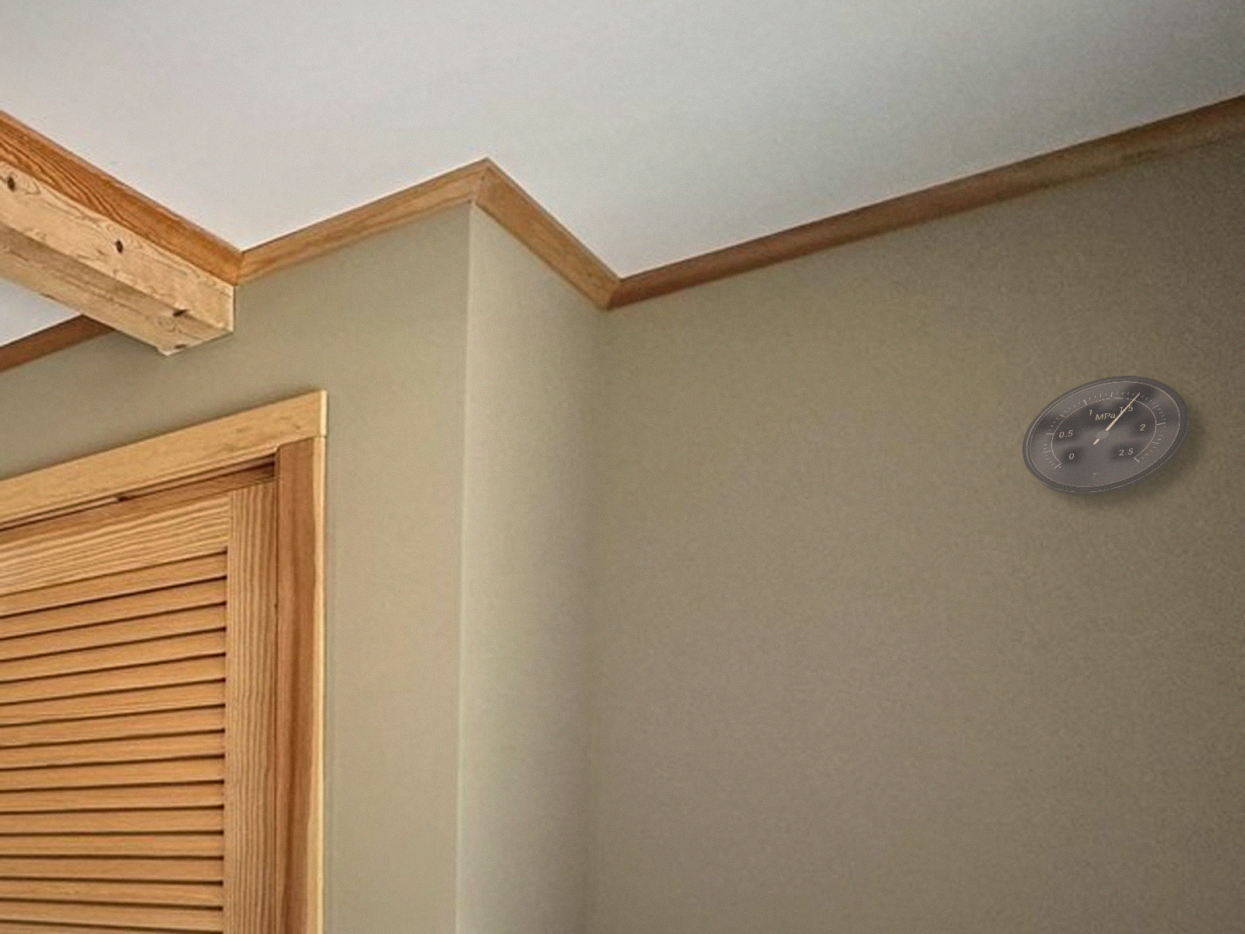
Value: 1.5 (MPa)
